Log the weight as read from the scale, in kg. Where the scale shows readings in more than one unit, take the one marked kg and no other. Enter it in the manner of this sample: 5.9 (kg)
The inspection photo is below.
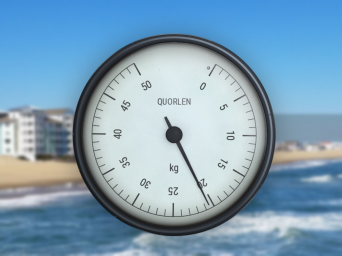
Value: 20.5 (kg)
